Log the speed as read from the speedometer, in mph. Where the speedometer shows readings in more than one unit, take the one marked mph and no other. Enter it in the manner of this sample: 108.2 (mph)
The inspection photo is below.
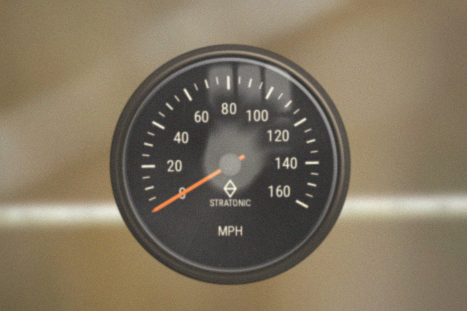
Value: 0 (mph)
